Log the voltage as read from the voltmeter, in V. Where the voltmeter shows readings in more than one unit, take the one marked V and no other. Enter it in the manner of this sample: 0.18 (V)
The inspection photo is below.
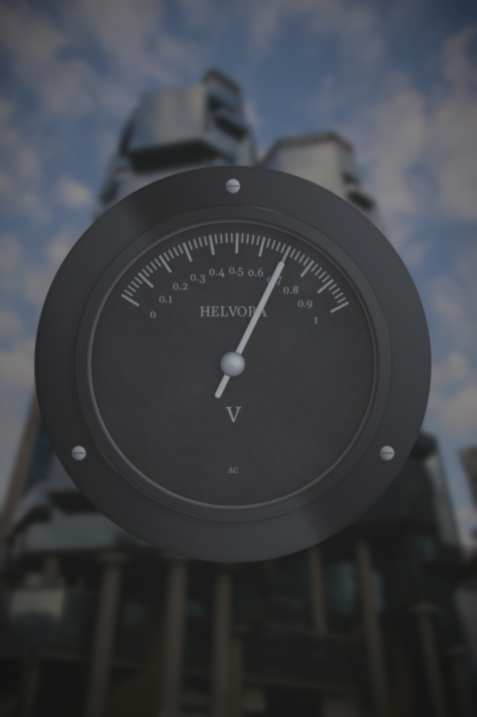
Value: 0.7 (V)
